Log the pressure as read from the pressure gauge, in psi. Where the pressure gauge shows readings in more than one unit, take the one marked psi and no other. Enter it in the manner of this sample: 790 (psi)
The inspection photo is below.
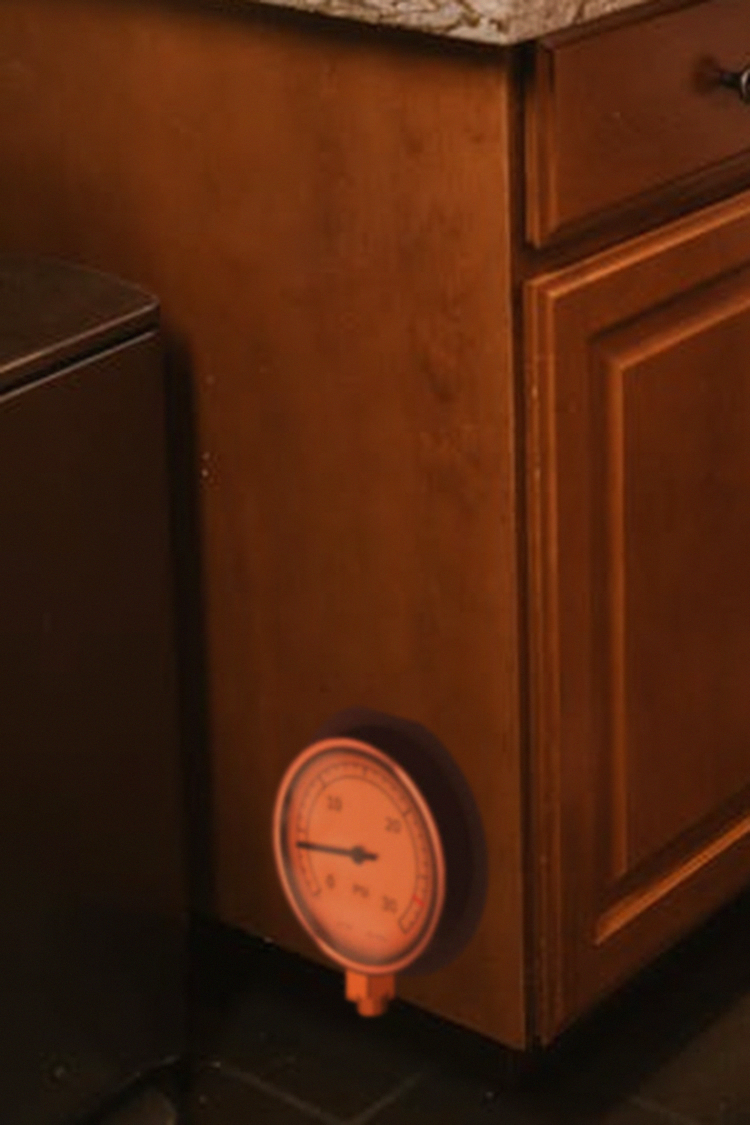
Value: 4 (psi)
